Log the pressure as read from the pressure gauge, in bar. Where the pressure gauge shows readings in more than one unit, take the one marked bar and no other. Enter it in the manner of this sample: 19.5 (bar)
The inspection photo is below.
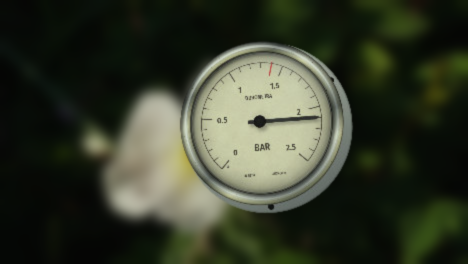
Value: 2.1 (bar)
